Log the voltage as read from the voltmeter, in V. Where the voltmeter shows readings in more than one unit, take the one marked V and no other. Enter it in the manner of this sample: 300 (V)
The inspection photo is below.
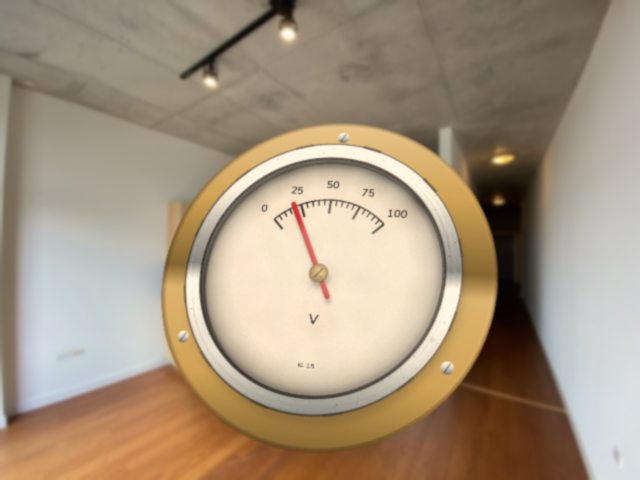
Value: 20 (V)
